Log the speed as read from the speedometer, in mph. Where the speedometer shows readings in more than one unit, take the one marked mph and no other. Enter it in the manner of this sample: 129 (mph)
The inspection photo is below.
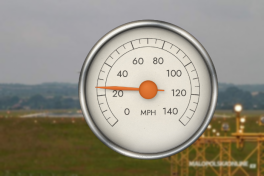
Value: 25 (mph)
